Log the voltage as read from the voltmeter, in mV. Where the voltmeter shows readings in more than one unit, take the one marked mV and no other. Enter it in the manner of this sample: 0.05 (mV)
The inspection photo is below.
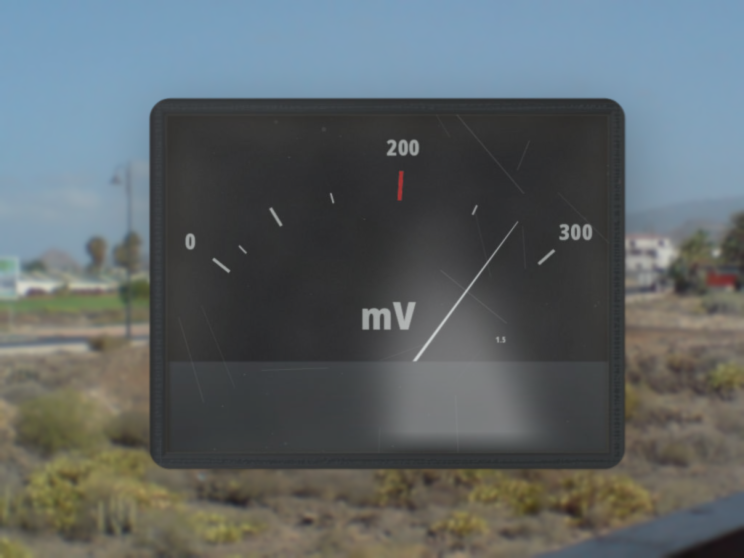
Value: 275 (mV)
